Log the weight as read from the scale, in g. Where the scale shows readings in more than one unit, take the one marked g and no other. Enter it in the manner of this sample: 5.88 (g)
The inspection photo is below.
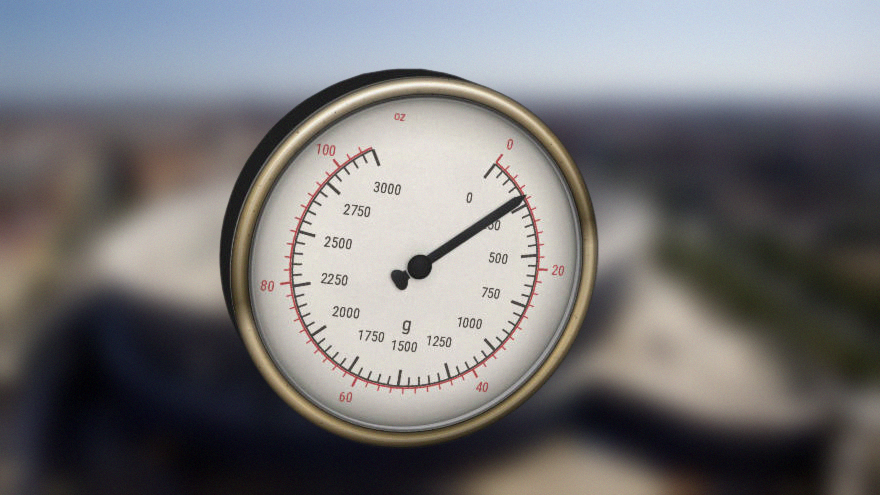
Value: 200 (g)
